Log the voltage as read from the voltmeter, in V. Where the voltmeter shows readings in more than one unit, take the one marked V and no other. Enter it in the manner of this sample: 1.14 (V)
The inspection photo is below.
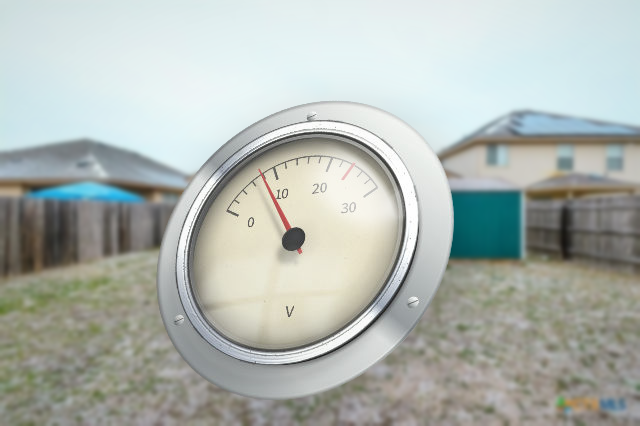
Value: 8 (V)
